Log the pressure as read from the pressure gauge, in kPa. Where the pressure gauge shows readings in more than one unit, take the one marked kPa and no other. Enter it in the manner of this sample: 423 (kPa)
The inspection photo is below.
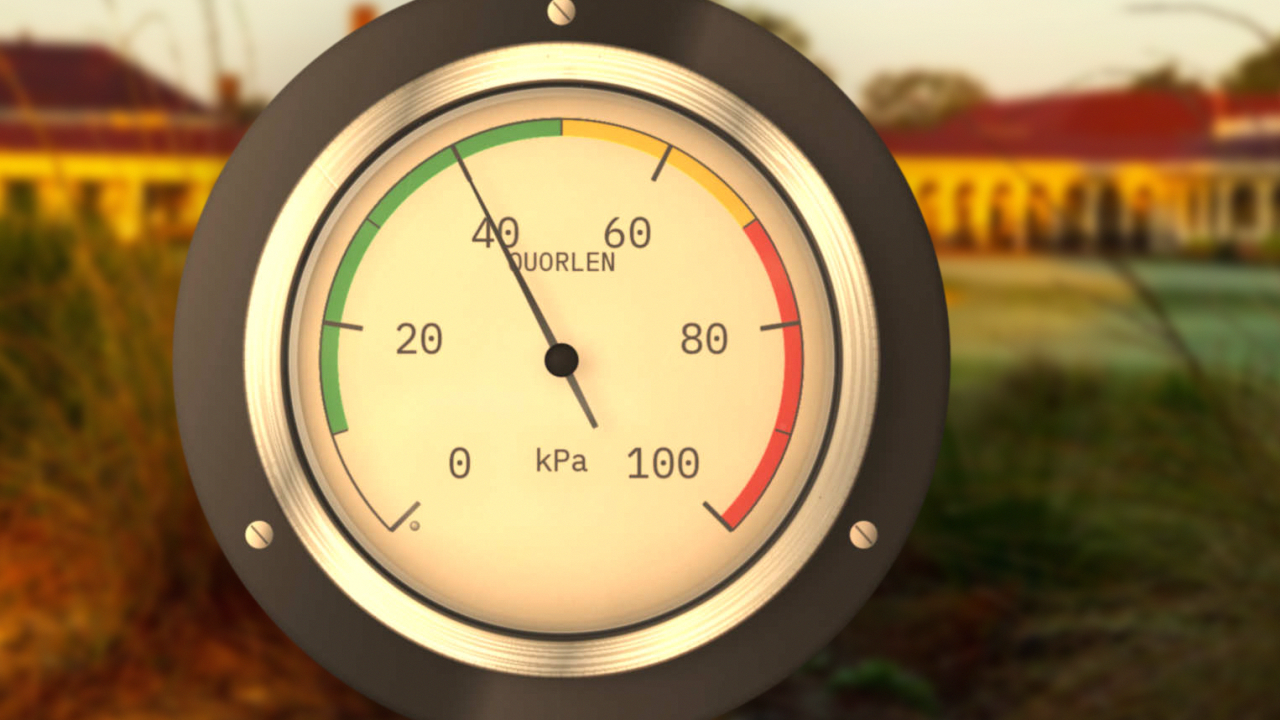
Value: 40 (kPa)
